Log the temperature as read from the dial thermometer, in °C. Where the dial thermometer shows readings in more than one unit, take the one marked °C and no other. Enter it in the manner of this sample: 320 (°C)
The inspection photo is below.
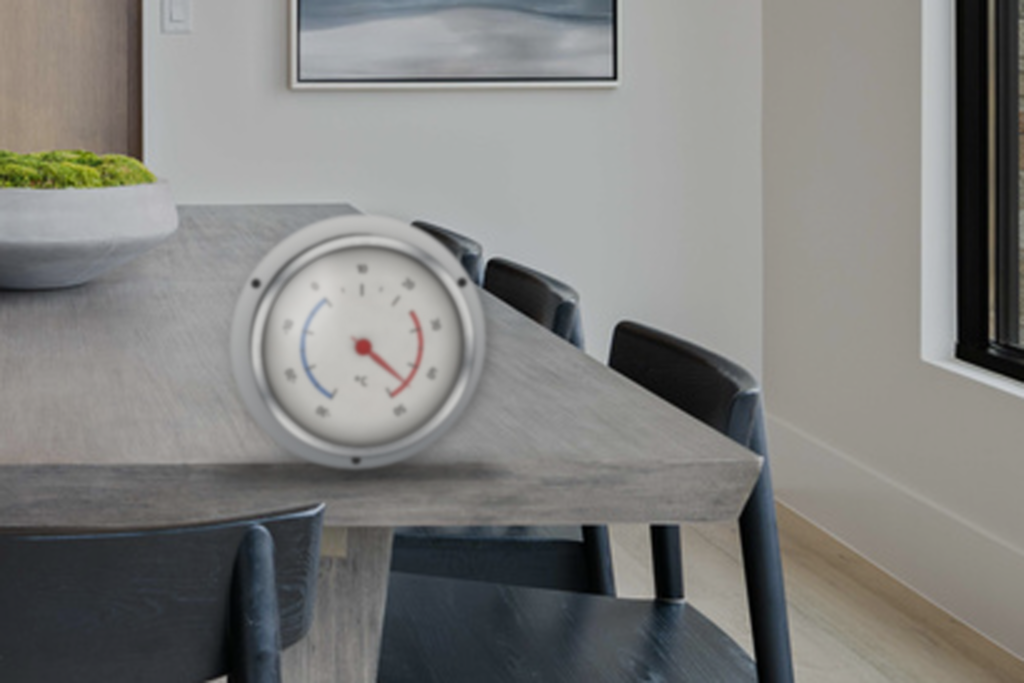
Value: 45 (°C)
